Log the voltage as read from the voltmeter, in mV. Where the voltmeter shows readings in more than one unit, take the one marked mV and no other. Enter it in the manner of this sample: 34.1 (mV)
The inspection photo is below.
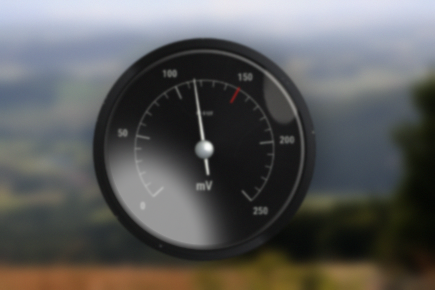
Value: 115 (mV)
